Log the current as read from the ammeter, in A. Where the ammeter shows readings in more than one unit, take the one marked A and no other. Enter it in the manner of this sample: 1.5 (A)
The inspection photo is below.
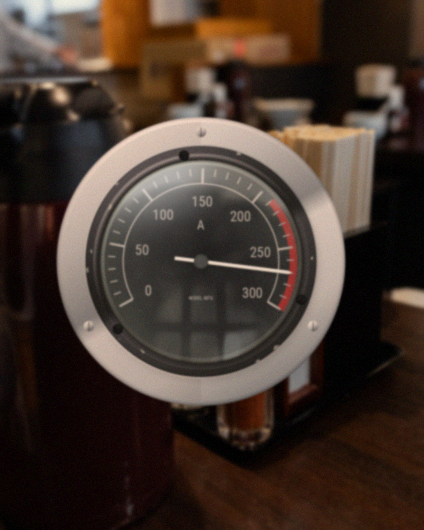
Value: 270 (A)
